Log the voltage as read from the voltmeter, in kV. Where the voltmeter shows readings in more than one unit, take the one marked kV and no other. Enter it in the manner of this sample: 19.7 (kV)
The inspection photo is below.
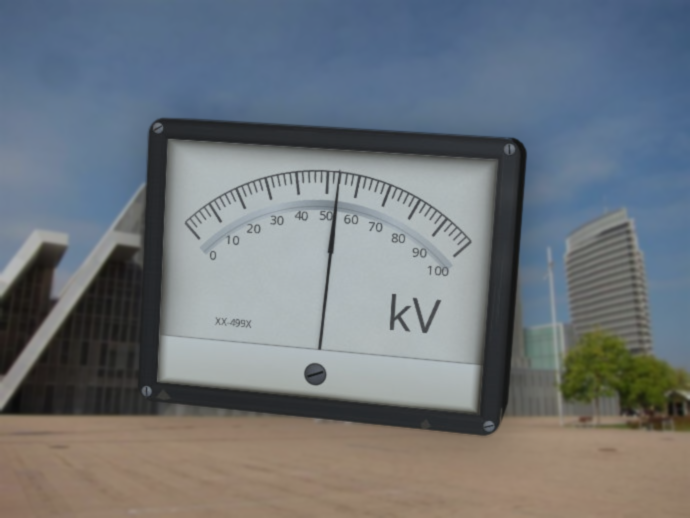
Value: 54 (kV)
